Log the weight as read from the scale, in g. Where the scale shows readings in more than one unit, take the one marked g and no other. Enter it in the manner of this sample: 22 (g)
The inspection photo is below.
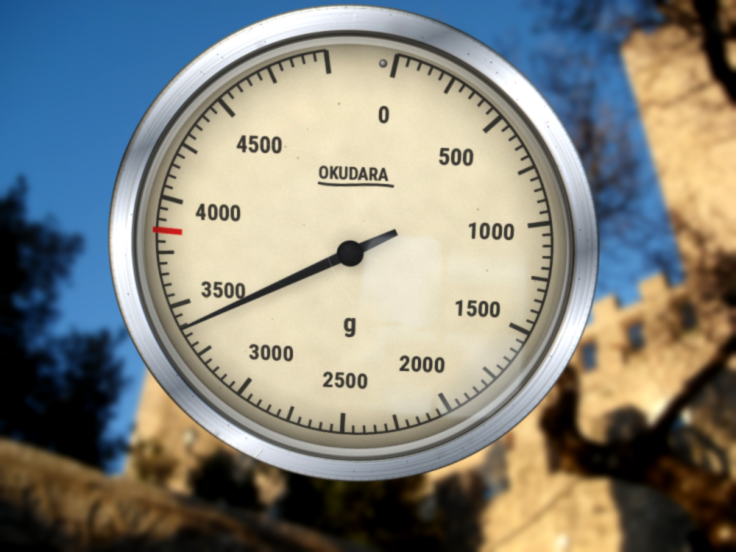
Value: 3400 (g)
